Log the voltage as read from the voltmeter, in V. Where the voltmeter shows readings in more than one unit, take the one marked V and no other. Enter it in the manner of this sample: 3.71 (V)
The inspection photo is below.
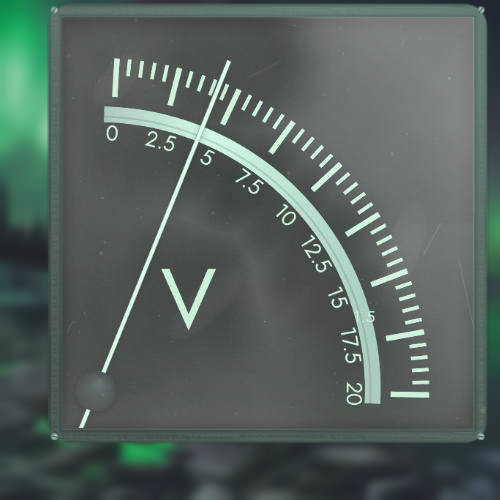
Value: 4.25 (V)
